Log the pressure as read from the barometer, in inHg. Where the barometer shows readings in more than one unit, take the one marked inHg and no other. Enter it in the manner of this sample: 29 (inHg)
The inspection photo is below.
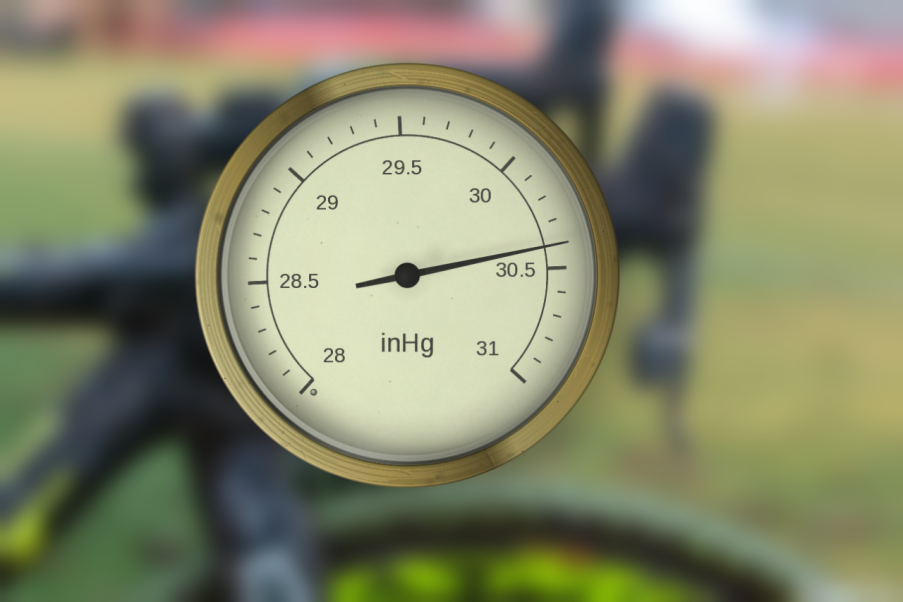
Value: 30.4 (inHg)
